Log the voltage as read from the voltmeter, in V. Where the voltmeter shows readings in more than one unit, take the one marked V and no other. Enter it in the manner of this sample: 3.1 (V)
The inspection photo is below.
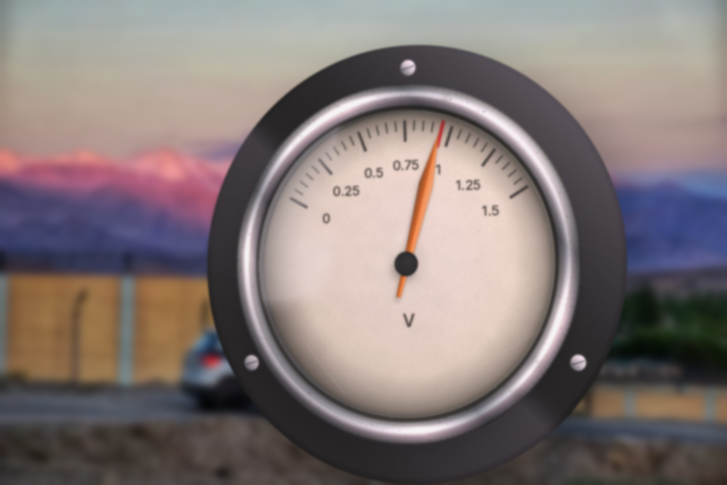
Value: 0.95 (V)
